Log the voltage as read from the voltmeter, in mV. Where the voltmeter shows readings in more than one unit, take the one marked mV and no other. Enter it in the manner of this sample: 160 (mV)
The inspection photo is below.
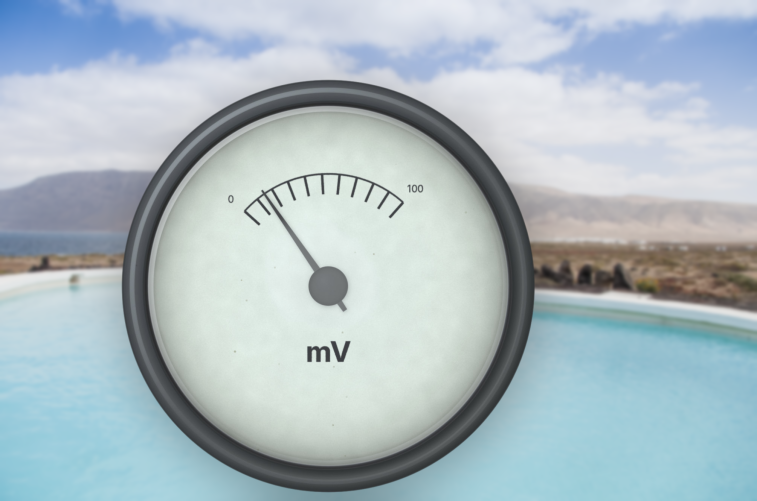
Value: 15 (mV)
